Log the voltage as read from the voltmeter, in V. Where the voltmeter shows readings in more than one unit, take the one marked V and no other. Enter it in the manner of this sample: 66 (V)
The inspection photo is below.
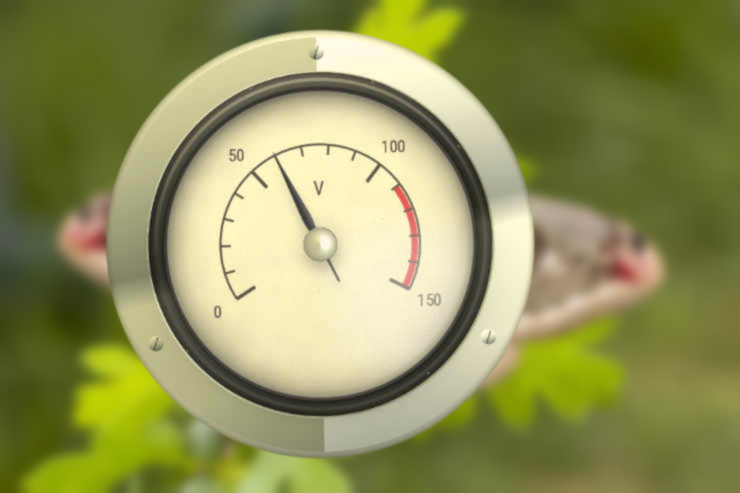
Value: 60 (V)
